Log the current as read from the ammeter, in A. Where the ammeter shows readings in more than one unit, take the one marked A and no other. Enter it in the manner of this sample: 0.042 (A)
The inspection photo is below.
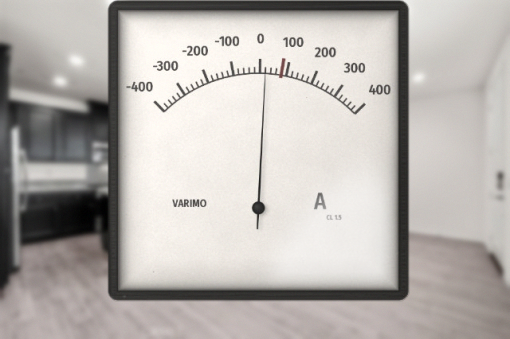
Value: 20 (A)
